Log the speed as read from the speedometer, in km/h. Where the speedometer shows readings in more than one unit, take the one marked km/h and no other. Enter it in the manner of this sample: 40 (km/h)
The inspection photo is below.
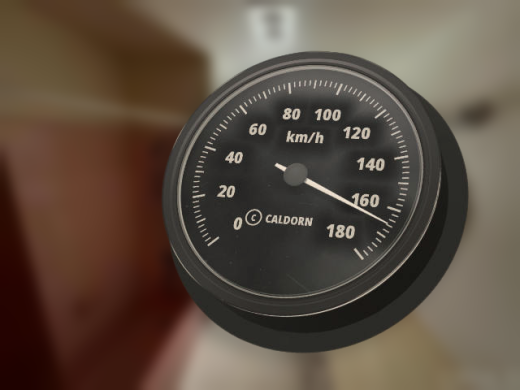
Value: 166 (km/h)
